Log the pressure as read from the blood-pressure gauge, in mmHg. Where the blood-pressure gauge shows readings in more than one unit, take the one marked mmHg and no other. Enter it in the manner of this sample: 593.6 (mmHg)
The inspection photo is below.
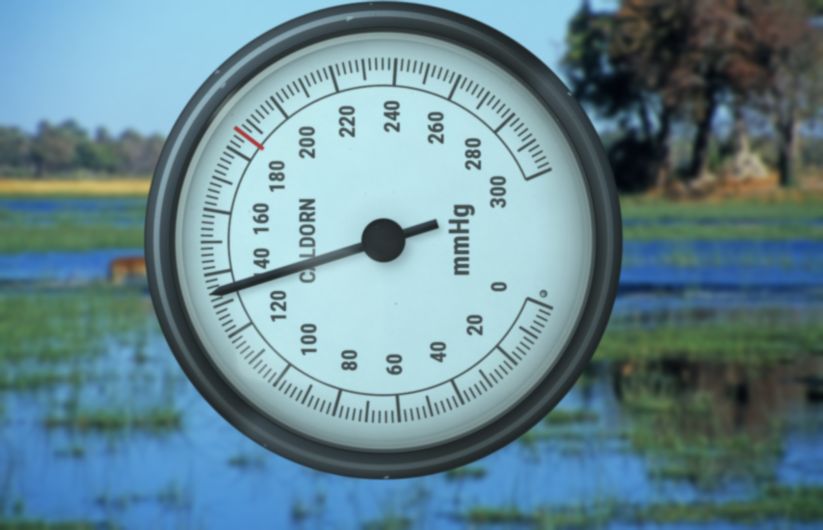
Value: 134 (mmHg)
